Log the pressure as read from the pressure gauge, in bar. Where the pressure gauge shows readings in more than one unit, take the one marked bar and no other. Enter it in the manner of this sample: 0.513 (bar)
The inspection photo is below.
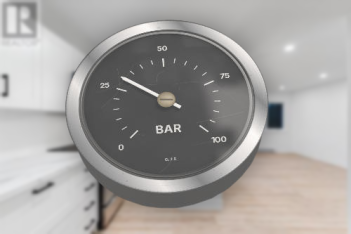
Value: 30 (bar)
